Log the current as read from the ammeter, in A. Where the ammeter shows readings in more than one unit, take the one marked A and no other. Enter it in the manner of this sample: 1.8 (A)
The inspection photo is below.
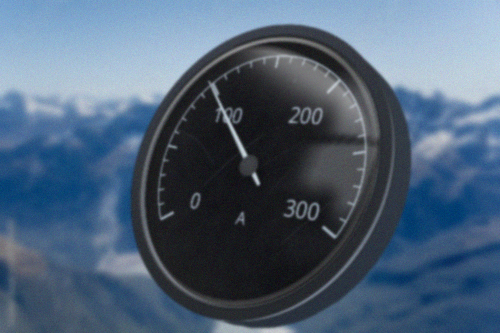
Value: 100 (A)
